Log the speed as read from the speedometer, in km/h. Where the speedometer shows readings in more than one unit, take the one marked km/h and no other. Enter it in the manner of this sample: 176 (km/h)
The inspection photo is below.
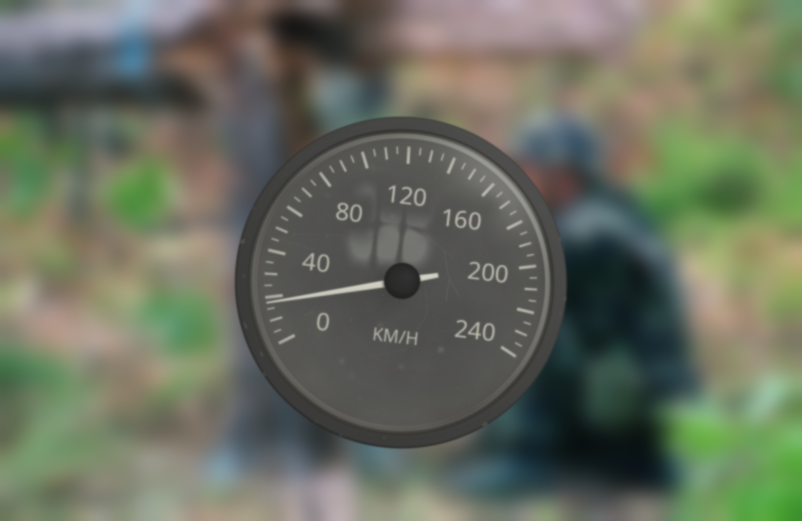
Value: 17.5 (km/h)
